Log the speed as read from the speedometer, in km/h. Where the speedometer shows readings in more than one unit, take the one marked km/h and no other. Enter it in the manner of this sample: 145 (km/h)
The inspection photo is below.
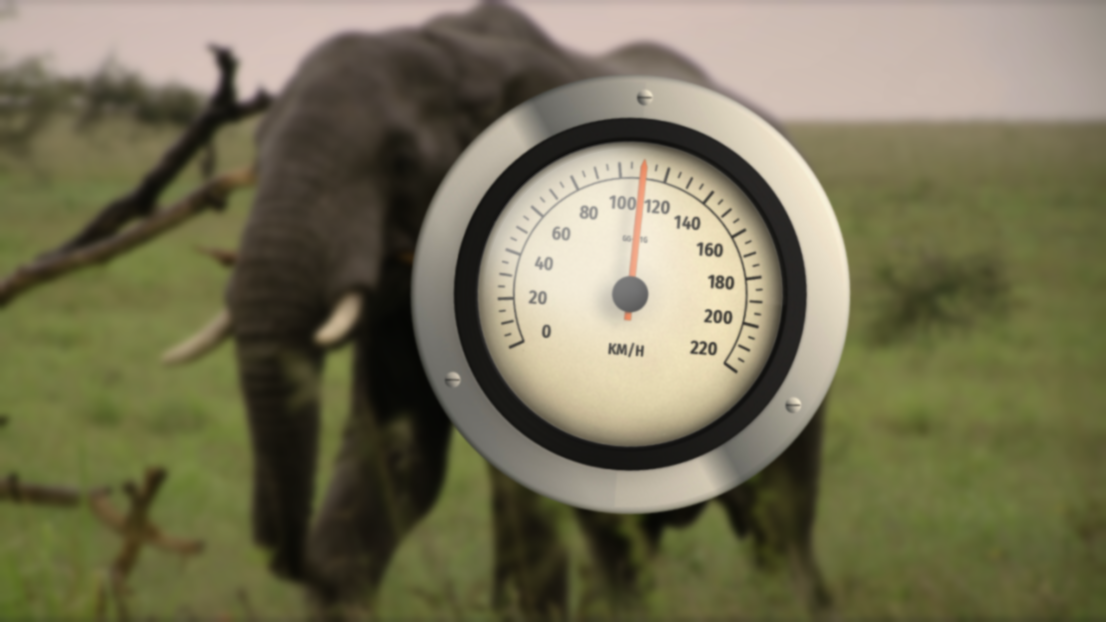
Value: 110 (km/h)
